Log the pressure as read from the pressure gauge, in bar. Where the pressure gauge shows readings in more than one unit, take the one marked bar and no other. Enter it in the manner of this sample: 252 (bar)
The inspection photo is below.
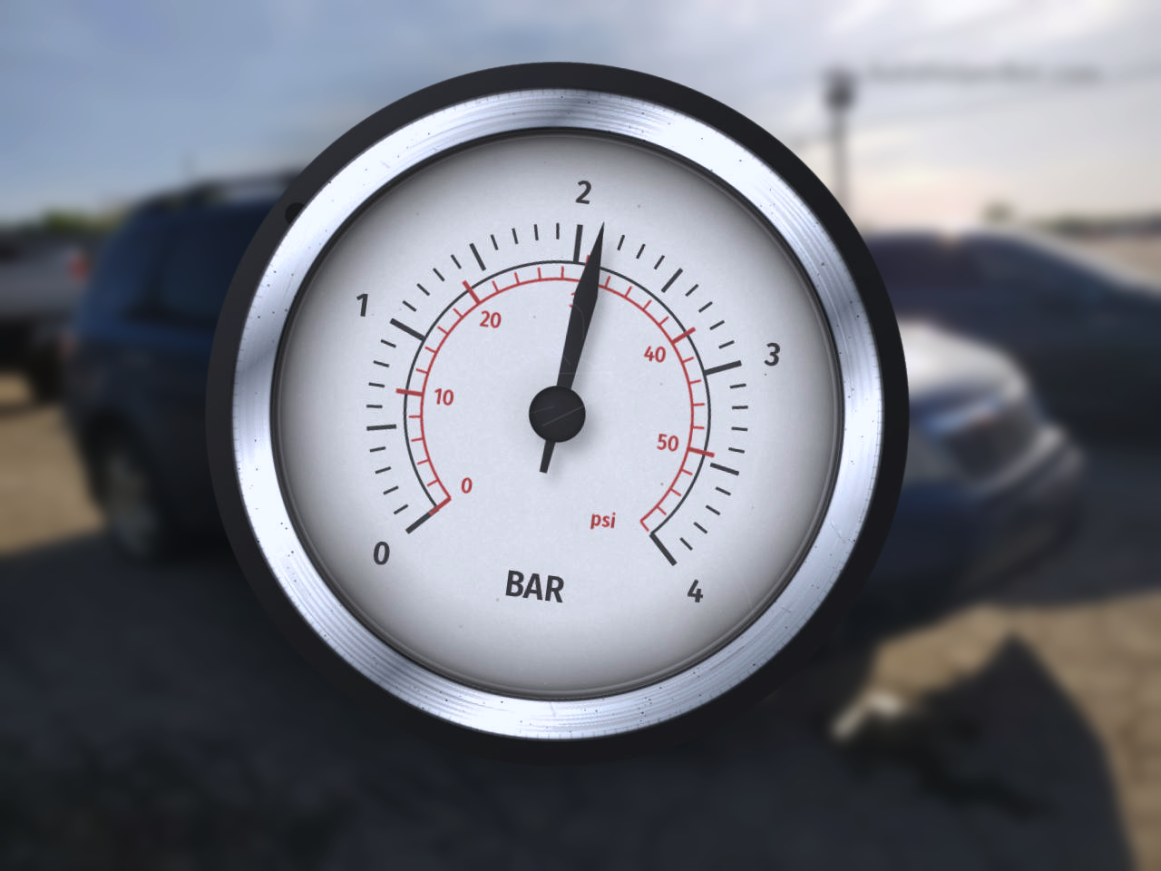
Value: 2.1 (bar)
